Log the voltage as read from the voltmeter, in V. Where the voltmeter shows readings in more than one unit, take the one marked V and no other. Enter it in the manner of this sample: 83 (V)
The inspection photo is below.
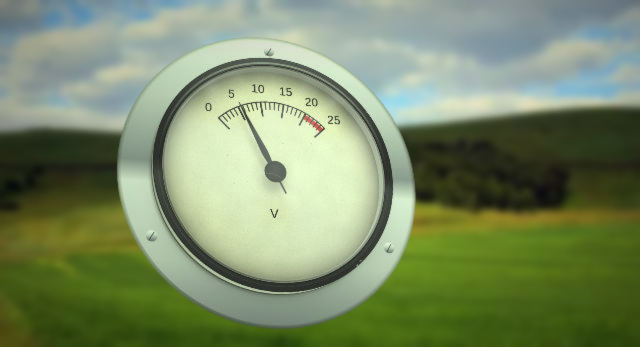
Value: 5 (V)
